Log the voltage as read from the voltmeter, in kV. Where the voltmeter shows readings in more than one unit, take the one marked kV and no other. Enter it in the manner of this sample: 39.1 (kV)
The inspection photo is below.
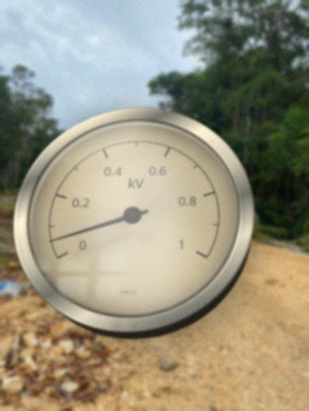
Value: 0.05 (kV)
